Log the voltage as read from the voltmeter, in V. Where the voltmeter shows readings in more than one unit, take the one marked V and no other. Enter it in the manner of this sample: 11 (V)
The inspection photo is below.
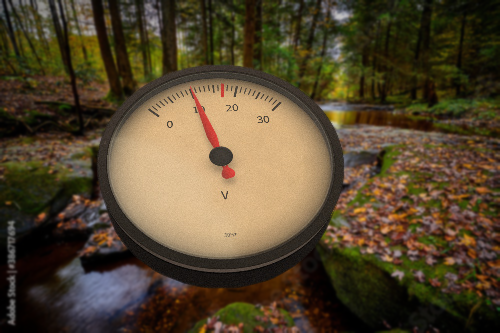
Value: 10 (V)
